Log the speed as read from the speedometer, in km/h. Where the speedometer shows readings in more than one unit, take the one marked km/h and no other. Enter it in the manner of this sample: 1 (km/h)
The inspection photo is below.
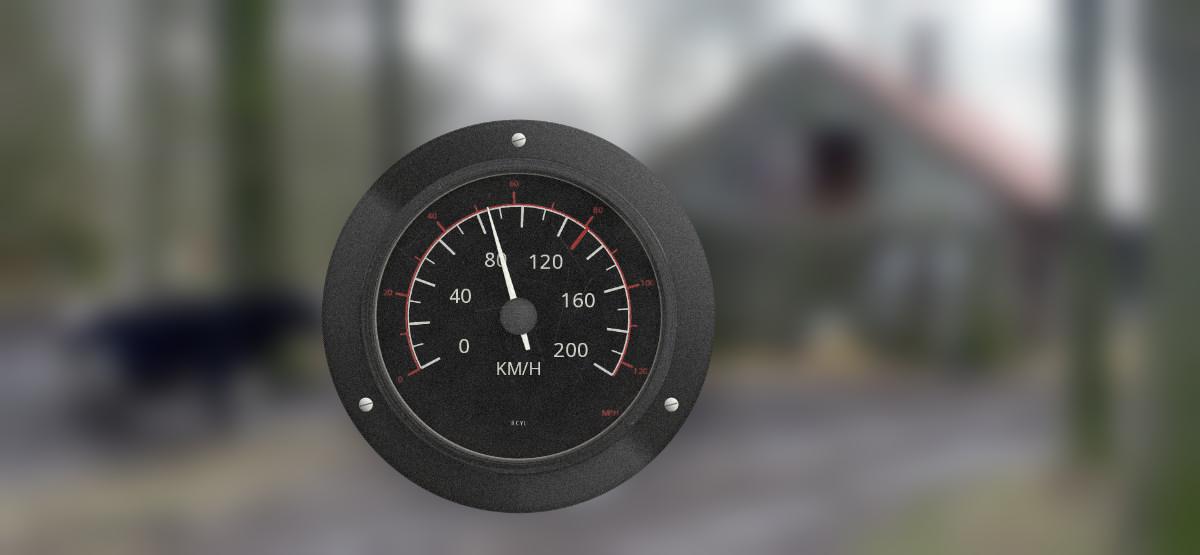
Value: 85 (km/h)
